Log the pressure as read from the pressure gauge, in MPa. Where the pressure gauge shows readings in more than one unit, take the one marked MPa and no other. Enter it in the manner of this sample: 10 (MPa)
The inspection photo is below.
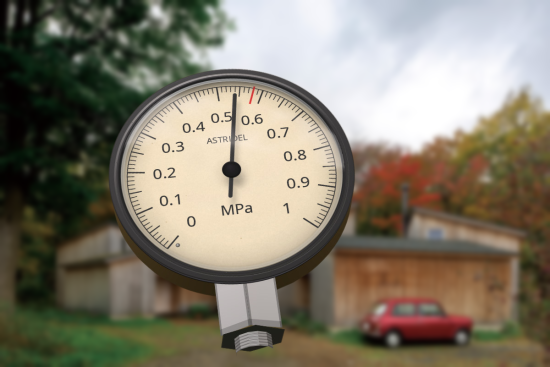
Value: 0.54 (MPa)
